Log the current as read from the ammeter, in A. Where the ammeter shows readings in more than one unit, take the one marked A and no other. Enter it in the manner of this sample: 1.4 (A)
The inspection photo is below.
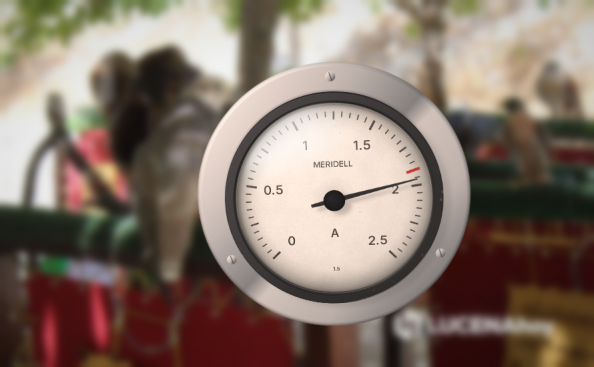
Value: 1.95 (A)
